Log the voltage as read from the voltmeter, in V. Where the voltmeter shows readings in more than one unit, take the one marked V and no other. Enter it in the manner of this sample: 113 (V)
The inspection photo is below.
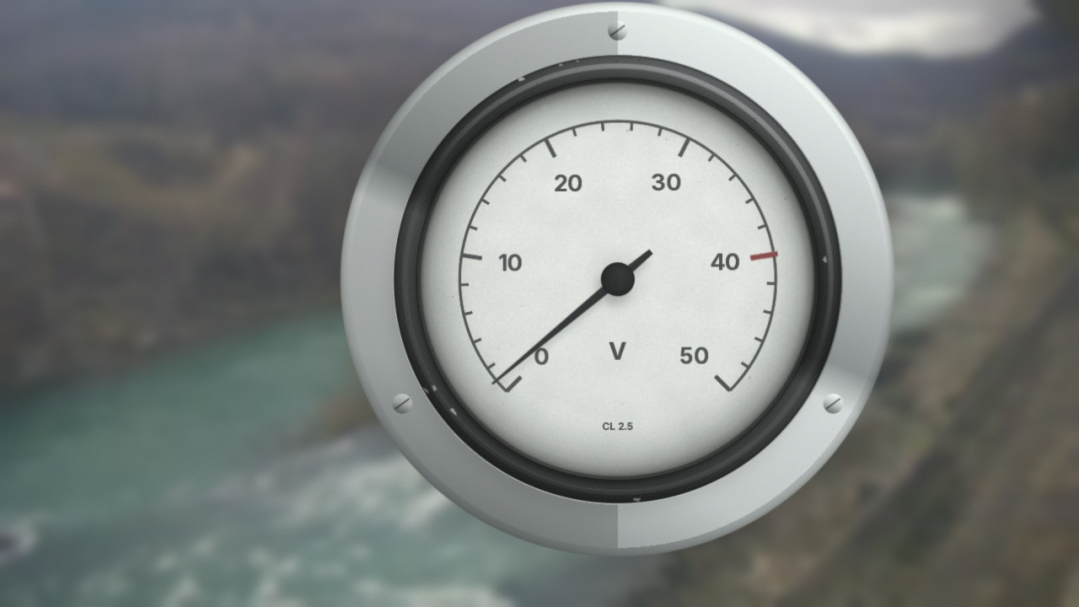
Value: 1 (V)
